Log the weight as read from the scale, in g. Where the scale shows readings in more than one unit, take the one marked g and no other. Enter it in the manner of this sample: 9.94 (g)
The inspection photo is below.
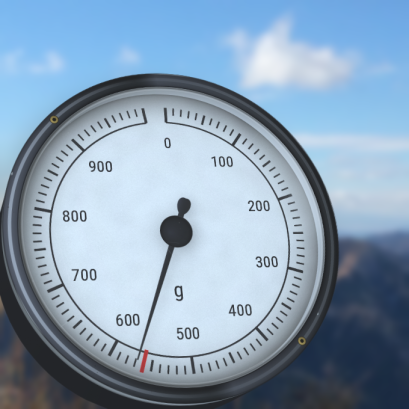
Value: 570 (g)
